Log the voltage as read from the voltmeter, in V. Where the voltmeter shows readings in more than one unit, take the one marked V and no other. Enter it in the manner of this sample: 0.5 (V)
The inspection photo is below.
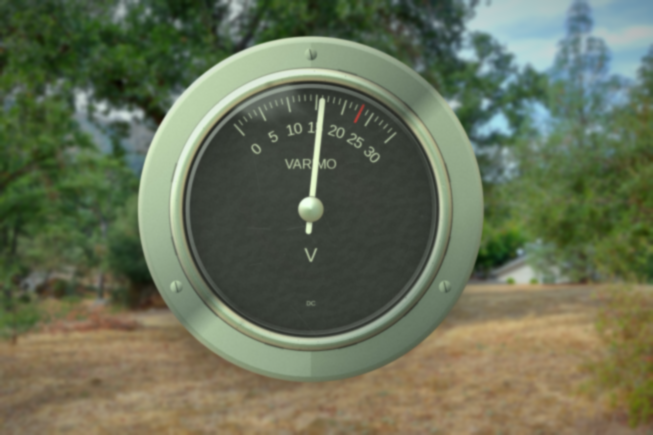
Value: 16 (V)
